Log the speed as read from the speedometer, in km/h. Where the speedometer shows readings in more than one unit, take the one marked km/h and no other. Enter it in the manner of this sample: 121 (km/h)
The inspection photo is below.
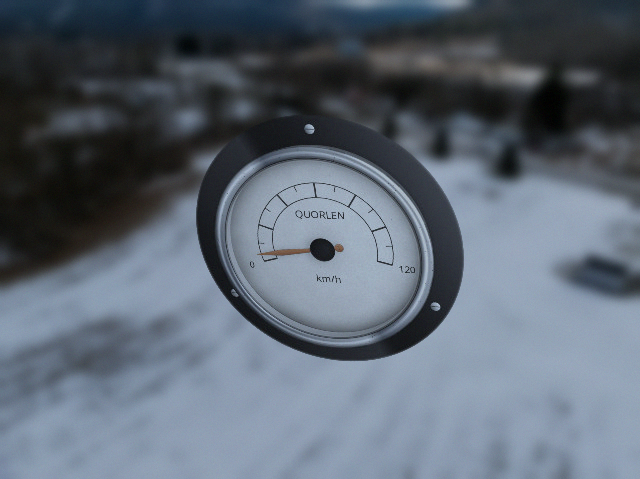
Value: 5 (km/h)
